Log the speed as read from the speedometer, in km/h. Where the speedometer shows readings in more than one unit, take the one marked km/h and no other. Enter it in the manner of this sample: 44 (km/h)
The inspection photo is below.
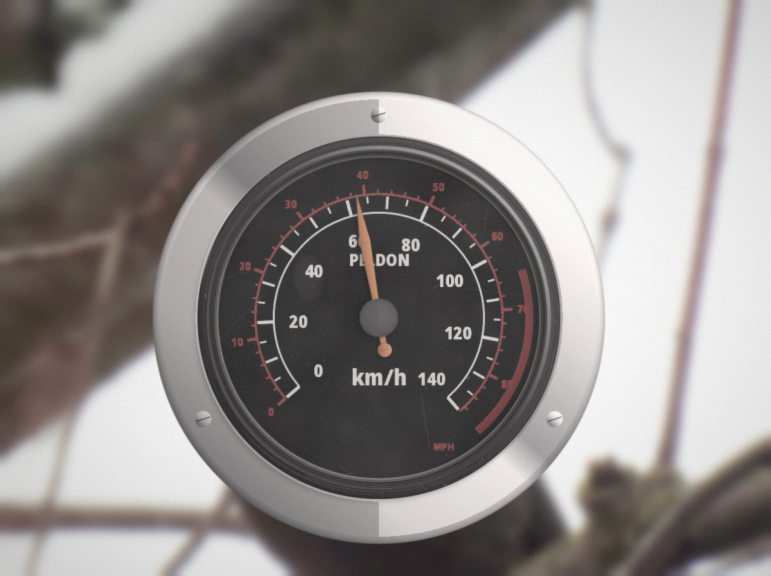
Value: 62.5 (km/h)
